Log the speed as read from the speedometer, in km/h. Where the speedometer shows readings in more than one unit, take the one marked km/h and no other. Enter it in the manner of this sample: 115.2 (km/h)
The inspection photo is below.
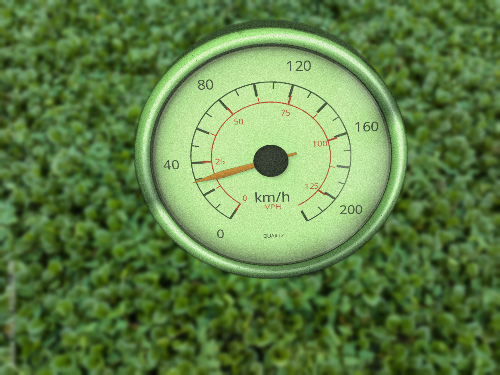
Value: 30 (km/h)
